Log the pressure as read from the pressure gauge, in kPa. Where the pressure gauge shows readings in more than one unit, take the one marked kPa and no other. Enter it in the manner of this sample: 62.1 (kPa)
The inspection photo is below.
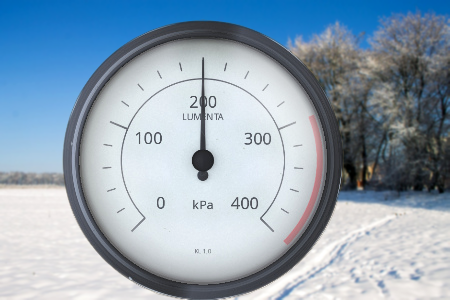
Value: 200 (kPa)
